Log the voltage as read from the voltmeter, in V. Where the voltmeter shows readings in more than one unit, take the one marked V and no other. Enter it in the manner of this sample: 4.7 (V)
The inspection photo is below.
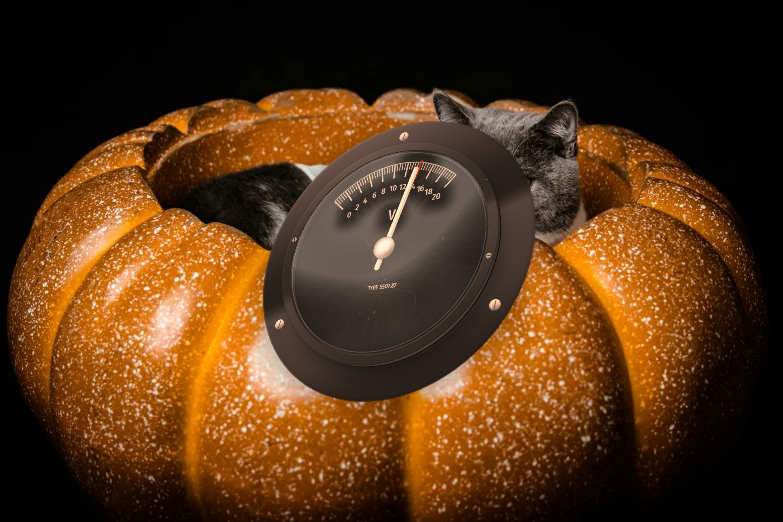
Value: 14 (V)
